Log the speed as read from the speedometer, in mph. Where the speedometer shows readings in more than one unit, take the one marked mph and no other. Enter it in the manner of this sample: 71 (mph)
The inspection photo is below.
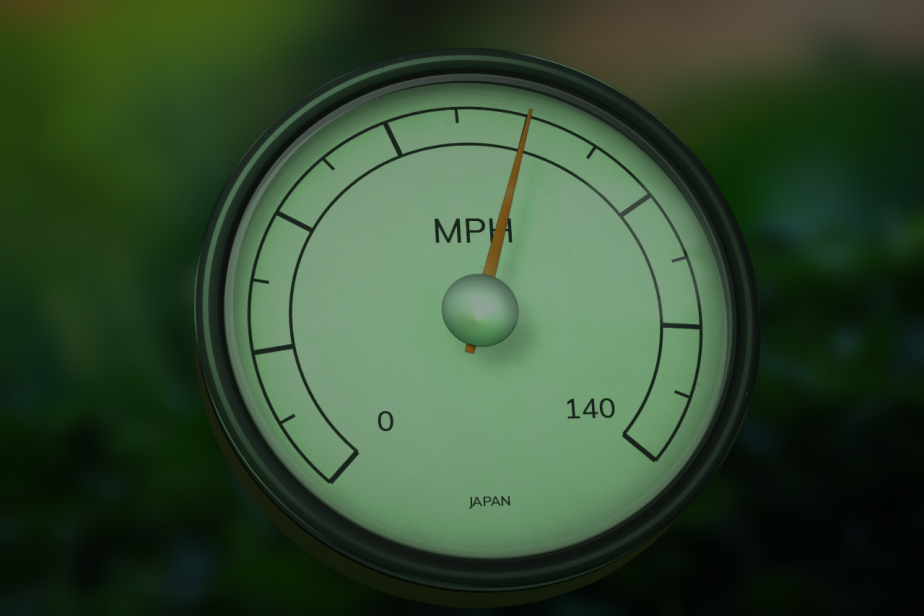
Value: 80 (mph)
